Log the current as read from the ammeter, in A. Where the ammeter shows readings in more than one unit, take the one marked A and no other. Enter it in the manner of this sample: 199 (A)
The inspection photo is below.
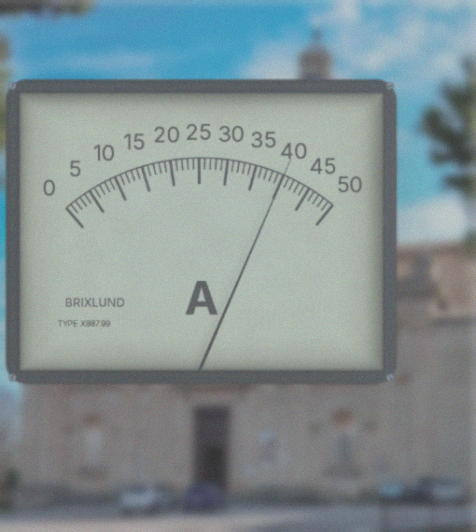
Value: 40 (A)
